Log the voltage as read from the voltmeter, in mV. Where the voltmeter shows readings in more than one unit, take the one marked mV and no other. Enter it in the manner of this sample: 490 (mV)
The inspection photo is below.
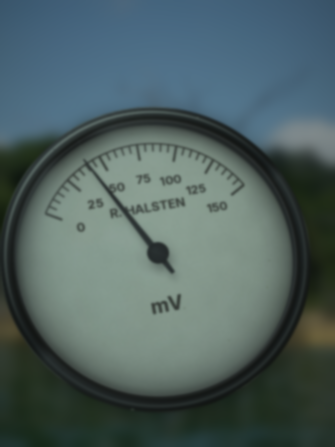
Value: 40 (mV)
